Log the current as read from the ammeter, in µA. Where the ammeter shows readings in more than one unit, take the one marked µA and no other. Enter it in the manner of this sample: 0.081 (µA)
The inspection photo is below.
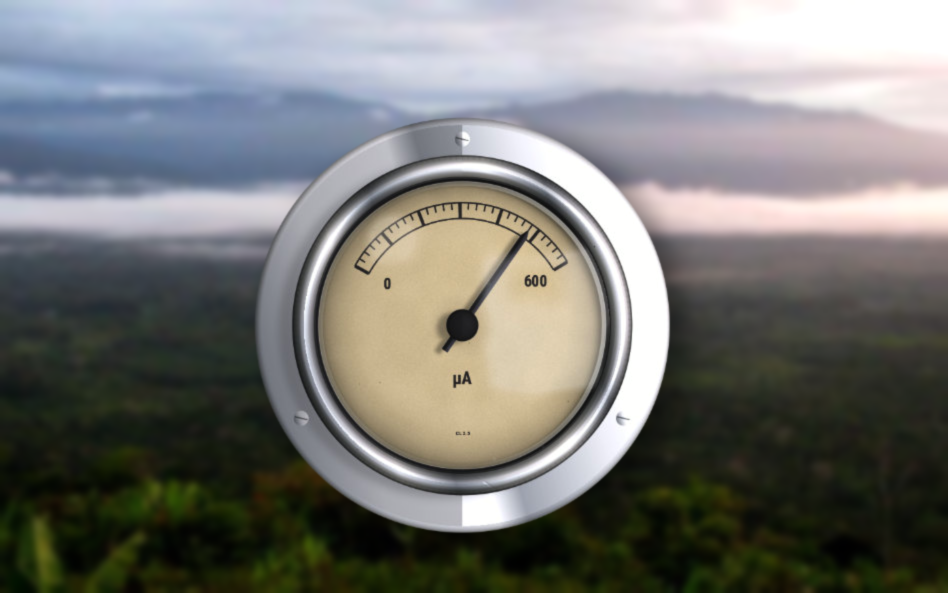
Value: 480 (µA)
